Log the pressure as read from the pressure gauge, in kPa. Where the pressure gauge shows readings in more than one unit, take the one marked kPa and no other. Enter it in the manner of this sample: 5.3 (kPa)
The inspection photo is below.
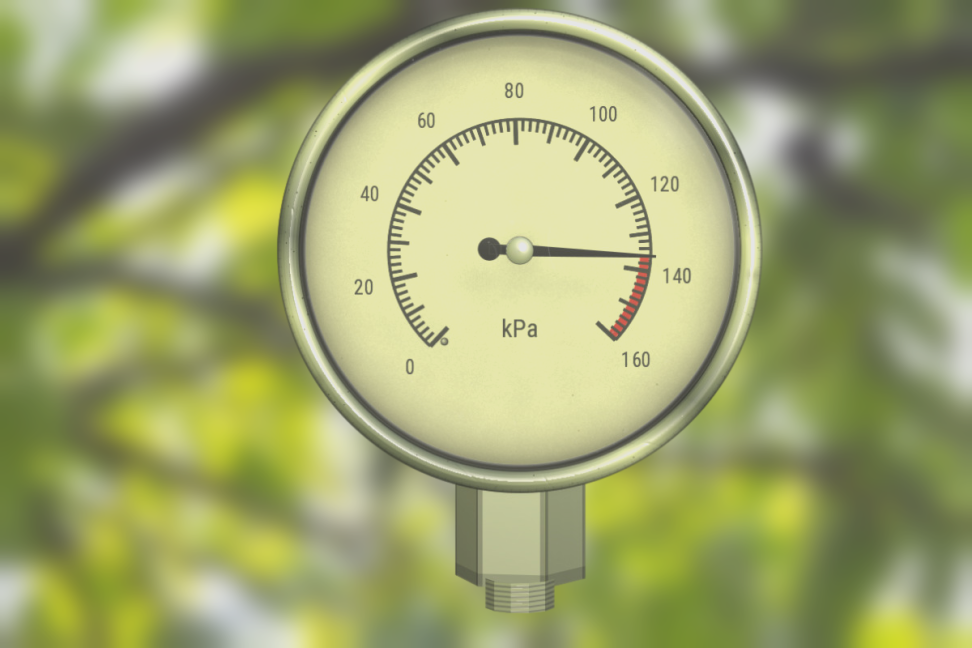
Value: 136 (kPa)
